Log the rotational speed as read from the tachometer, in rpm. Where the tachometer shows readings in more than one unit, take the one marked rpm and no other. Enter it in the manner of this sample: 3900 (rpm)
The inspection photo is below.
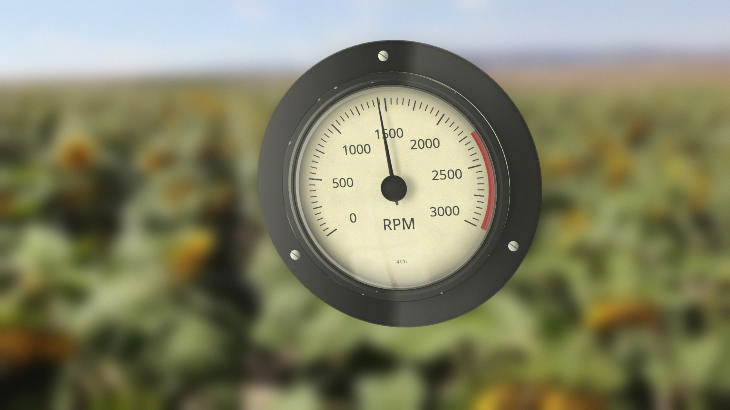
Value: 1450 (rpm)
